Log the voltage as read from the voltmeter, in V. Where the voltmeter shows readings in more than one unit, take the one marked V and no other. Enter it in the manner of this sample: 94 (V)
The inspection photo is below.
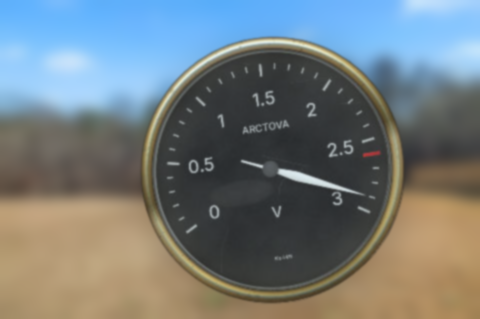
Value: 2.9 (V)
